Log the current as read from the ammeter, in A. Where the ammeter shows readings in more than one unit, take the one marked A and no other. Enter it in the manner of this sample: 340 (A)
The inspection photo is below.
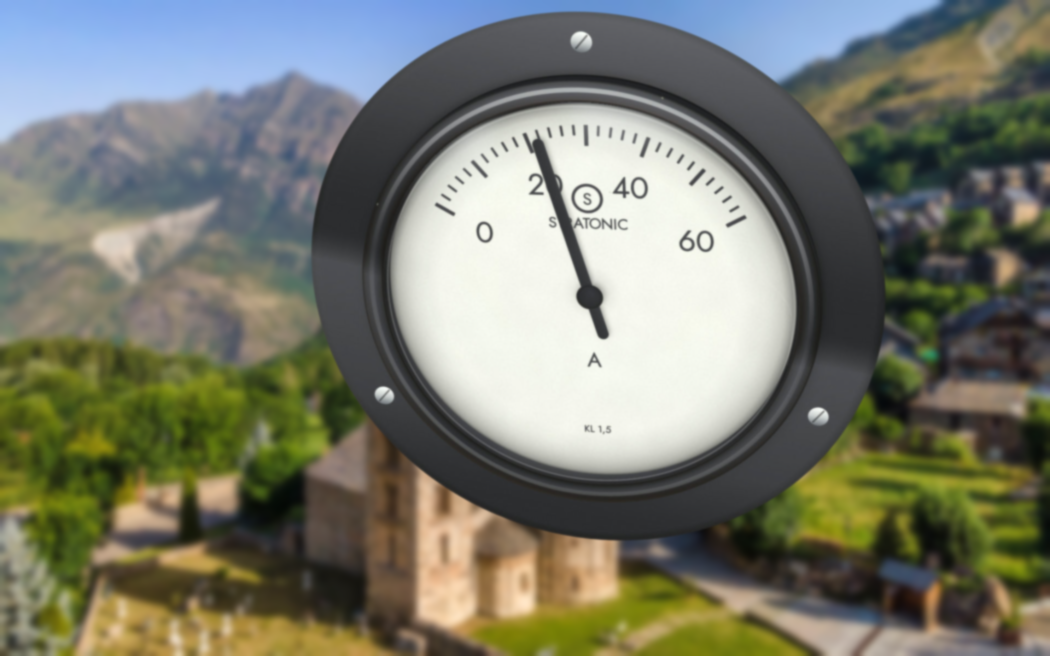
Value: 22 (A)
